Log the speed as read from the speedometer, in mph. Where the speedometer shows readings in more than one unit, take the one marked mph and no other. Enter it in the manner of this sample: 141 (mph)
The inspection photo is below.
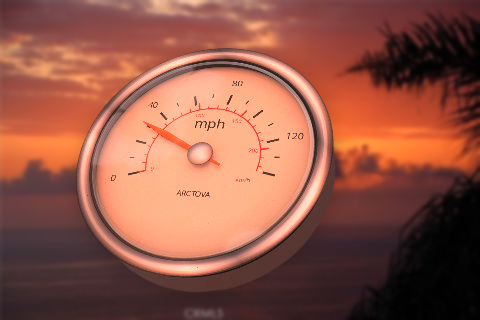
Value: 30 (mph)
